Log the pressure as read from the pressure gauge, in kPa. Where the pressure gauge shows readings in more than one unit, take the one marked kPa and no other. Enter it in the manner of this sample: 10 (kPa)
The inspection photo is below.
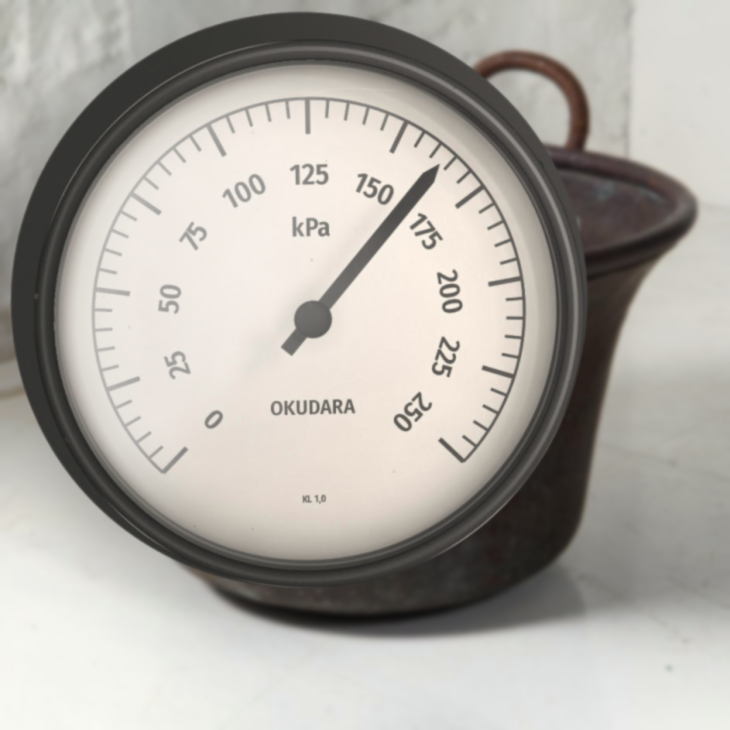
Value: 162.5 (kPa)
